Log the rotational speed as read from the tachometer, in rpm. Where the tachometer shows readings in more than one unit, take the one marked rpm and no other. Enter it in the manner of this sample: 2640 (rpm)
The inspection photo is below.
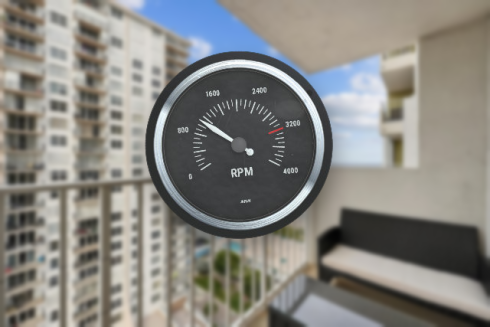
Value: 1100 (rpm)
